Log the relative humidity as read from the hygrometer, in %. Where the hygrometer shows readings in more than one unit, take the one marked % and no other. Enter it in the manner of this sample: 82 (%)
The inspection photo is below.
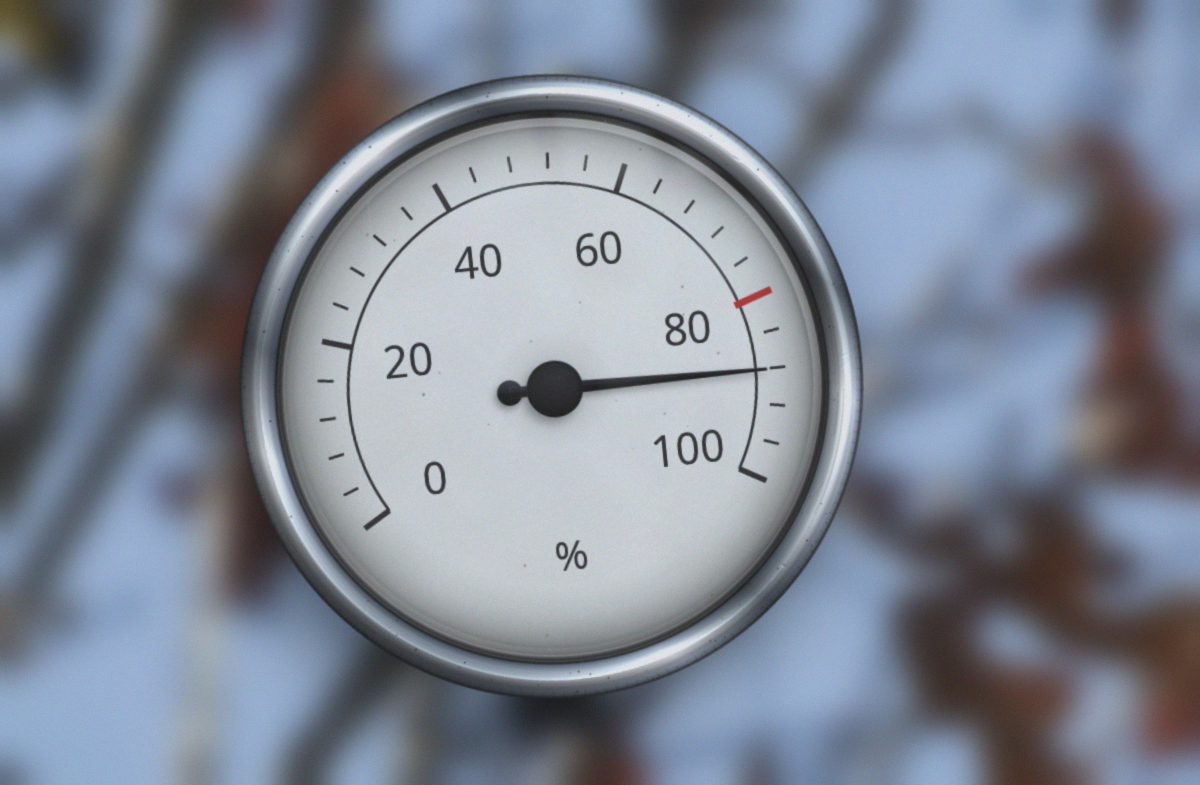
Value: 88 (%)
